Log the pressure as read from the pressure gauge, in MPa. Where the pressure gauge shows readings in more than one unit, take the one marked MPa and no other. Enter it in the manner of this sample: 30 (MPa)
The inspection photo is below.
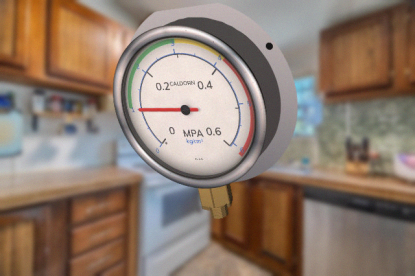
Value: 0.1 (MPa)
